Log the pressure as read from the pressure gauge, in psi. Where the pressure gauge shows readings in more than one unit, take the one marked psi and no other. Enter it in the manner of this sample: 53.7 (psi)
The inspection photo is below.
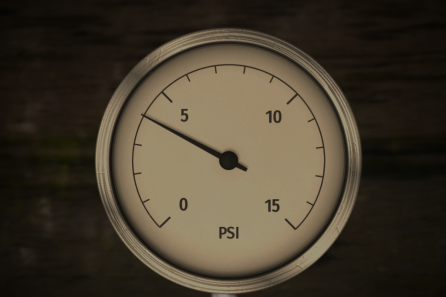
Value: 4 (psi)
